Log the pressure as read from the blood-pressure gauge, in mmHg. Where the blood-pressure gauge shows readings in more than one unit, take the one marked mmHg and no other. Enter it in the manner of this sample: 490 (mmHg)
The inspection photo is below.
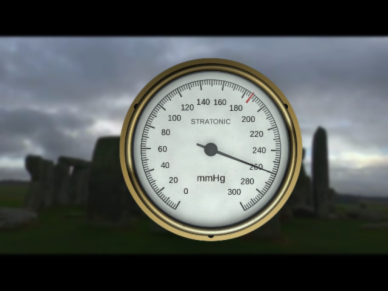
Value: 260 (mmHg)
